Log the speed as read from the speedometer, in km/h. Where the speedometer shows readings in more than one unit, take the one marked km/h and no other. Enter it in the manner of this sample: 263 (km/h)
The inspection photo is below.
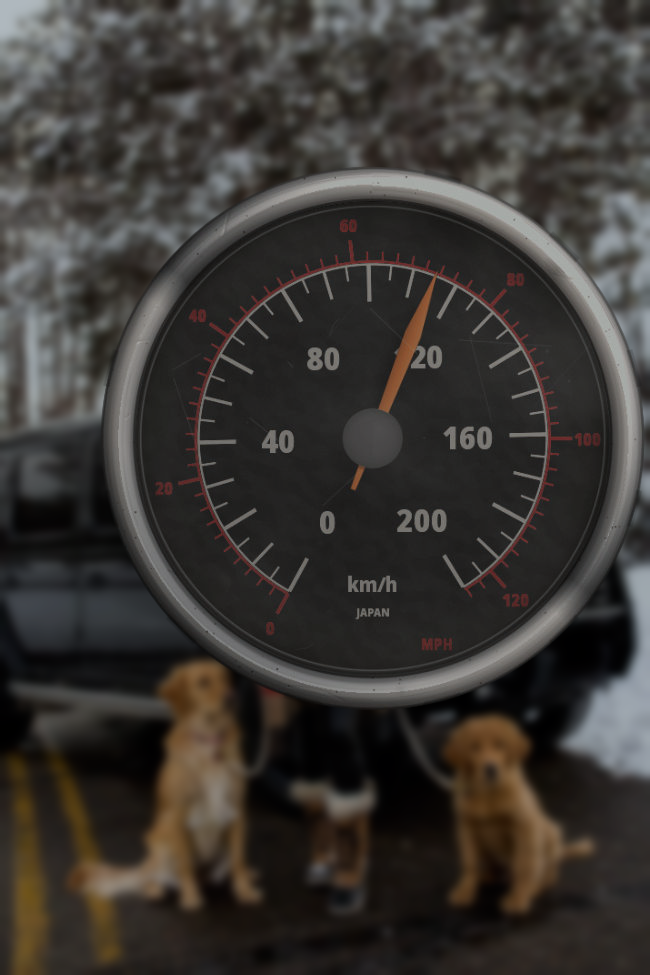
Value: 115 (km/h)
